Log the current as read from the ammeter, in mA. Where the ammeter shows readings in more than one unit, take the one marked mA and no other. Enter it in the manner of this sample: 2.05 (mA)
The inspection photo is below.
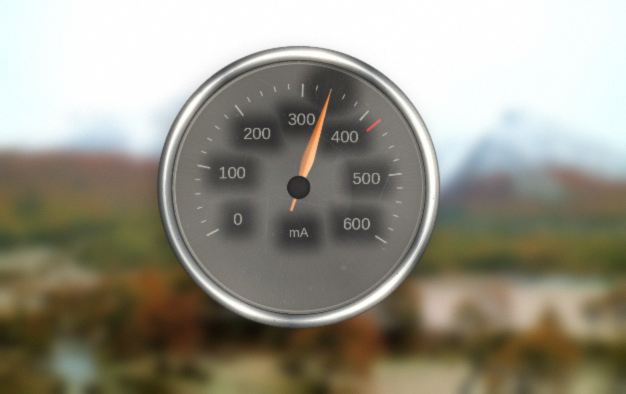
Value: 340 (mA)
